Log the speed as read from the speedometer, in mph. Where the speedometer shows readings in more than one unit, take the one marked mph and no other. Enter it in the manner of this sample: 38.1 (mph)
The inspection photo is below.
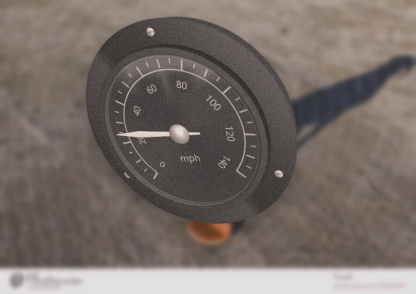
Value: 25 (mph)
